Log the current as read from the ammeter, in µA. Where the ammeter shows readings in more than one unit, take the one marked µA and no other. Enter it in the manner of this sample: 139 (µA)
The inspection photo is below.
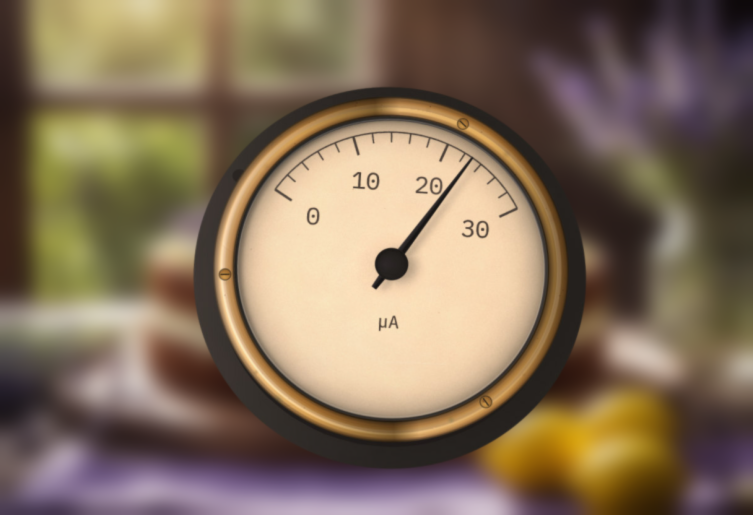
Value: 23 (µA)
